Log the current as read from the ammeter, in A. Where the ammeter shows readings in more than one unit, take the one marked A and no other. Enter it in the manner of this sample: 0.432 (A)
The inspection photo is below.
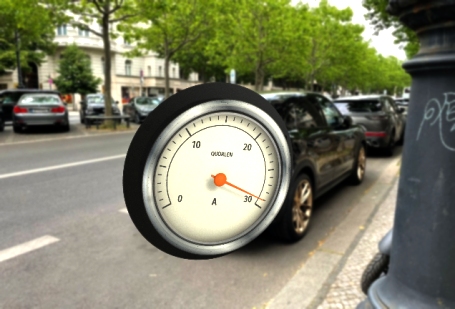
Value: 29 (A)
